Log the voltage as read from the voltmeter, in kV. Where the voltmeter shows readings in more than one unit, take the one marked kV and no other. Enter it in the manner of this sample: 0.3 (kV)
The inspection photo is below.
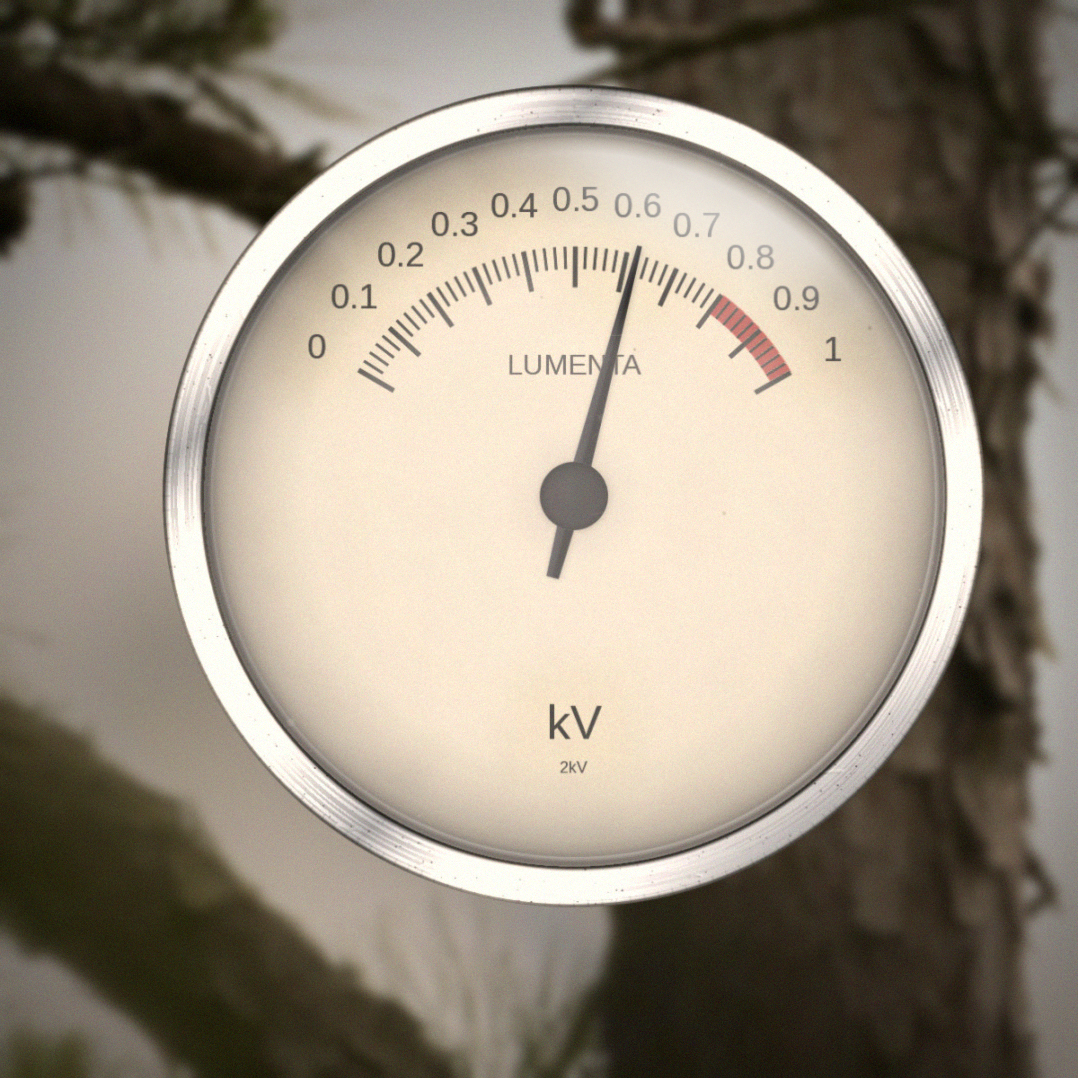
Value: 0.62 (kV)
